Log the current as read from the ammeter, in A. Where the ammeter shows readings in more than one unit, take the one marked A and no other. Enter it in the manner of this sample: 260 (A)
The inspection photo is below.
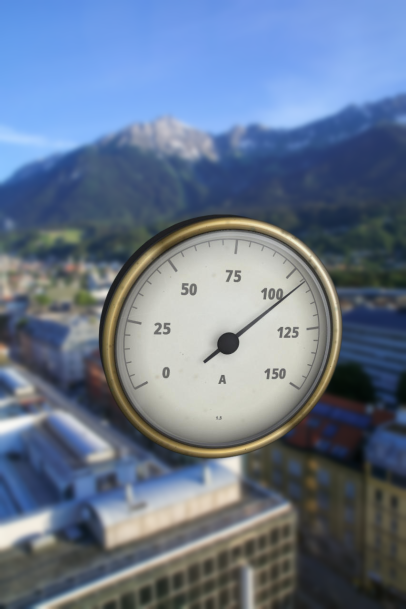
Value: 105 (A)
